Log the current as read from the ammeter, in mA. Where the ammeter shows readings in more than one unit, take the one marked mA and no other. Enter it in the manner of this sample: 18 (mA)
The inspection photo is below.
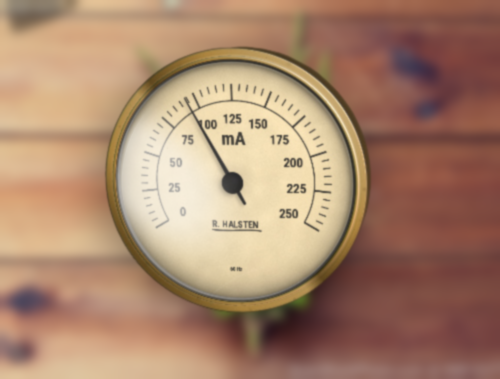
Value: 95 (mA)
